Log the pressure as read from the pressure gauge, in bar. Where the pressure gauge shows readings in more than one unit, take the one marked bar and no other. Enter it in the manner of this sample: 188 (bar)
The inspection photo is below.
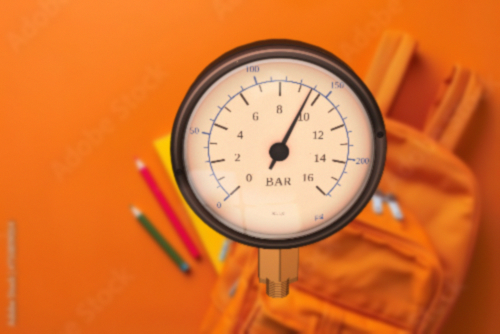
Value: 9.5 (bar)
